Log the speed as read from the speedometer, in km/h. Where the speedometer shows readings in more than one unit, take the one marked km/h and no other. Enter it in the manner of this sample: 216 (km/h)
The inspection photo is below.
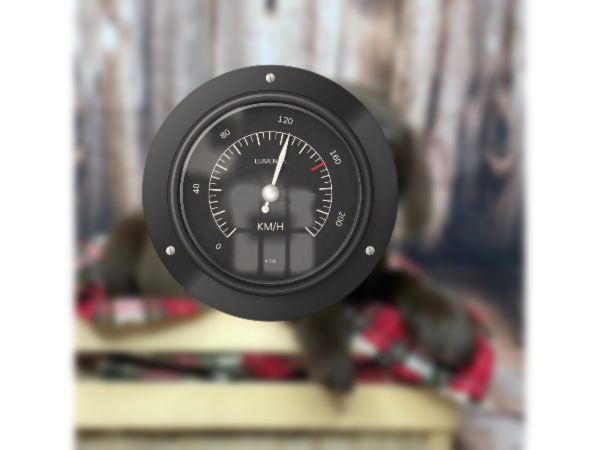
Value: 125 (km/h)
